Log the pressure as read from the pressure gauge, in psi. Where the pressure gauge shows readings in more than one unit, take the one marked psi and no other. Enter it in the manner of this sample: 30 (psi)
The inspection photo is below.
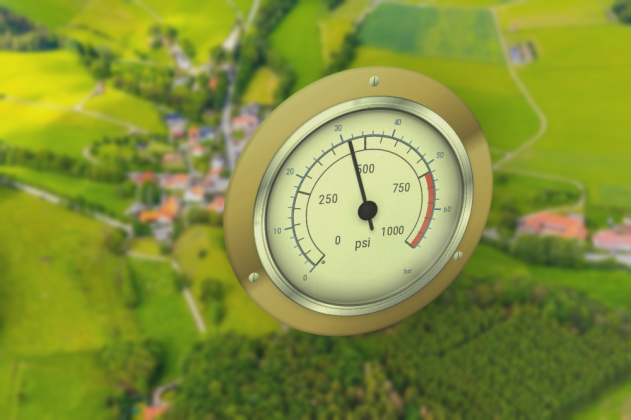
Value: 450 (psi)
